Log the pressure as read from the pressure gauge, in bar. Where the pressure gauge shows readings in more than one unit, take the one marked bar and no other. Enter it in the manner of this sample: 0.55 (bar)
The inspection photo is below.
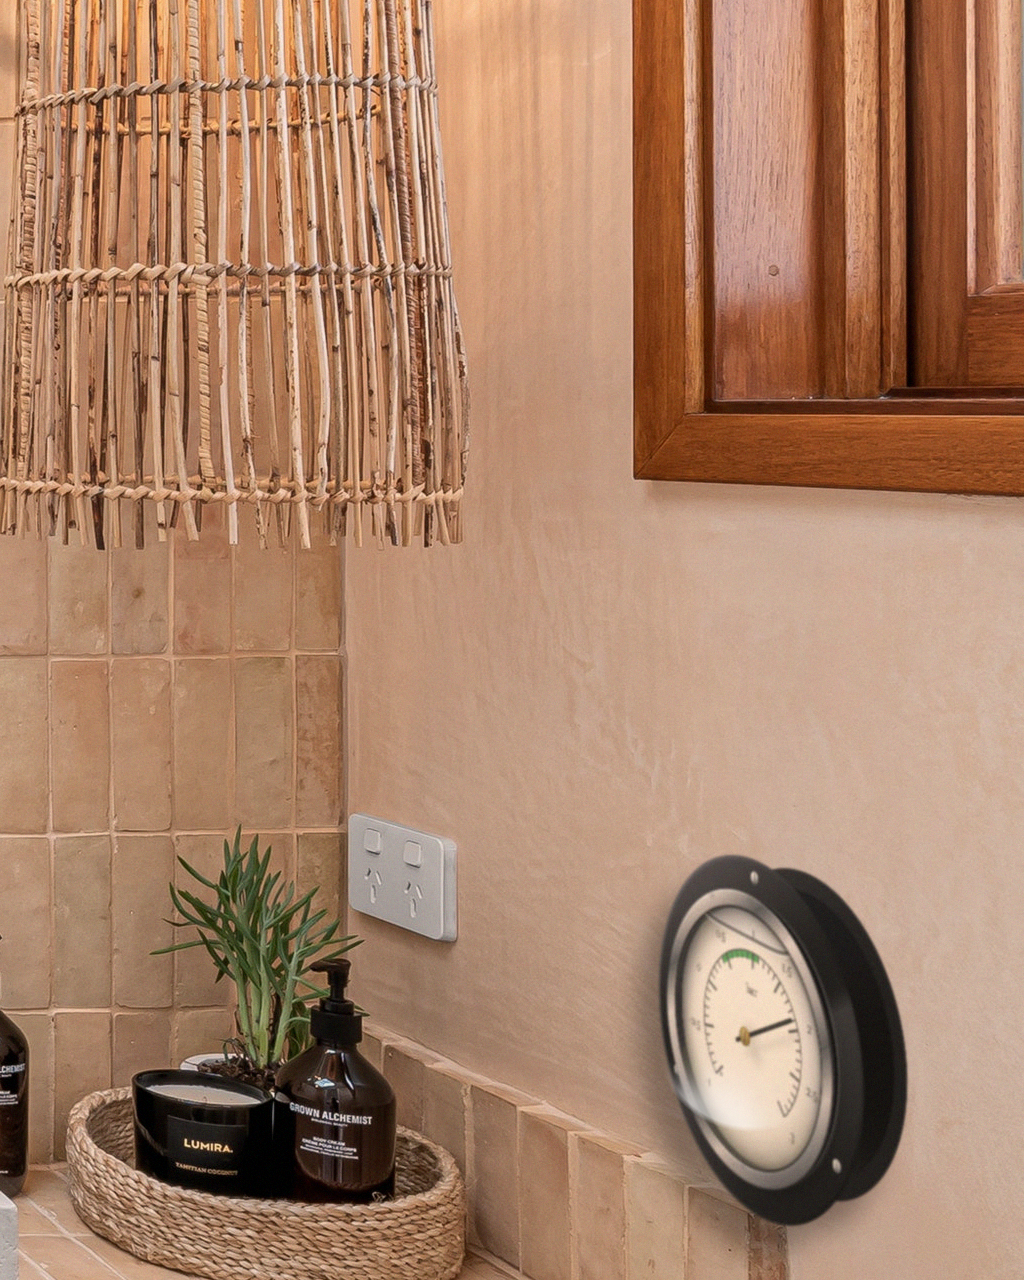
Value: 1.9 (bar)
